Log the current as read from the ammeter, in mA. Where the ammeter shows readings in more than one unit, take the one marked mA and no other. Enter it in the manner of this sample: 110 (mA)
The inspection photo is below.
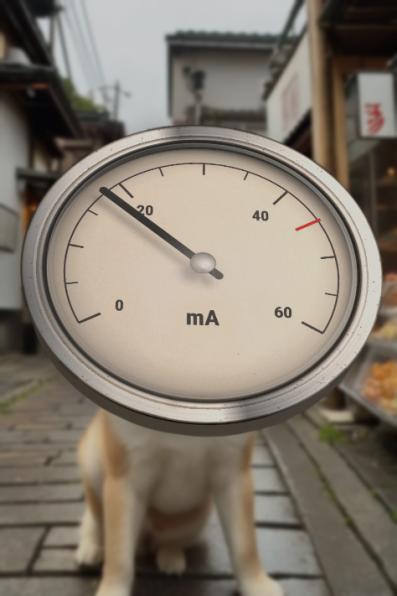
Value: 17.5 (mA)
